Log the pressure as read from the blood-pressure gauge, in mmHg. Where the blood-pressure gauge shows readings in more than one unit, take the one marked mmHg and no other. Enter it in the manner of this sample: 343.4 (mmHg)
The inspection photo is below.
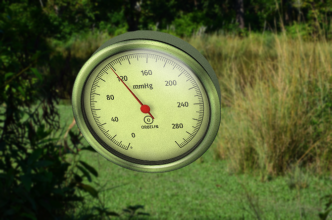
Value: 120 (mmHg)
